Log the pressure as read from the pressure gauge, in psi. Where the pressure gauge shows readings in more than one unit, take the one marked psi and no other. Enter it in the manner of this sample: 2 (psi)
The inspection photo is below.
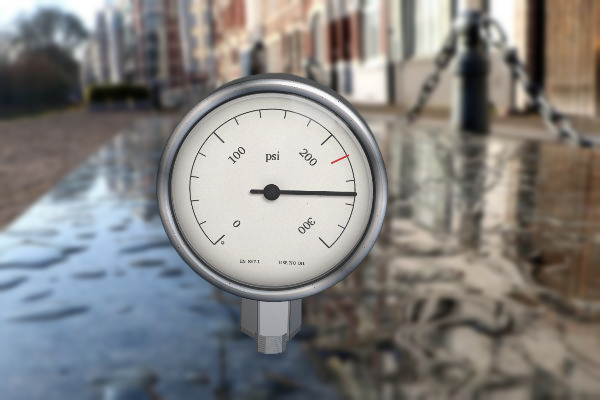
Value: 250 (psi)
